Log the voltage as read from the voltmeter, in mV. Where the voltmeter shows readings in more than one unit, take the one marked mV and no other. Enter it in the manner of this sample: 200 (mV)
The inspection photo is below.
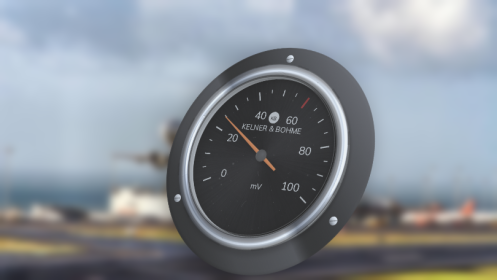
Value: 25 (mV)
